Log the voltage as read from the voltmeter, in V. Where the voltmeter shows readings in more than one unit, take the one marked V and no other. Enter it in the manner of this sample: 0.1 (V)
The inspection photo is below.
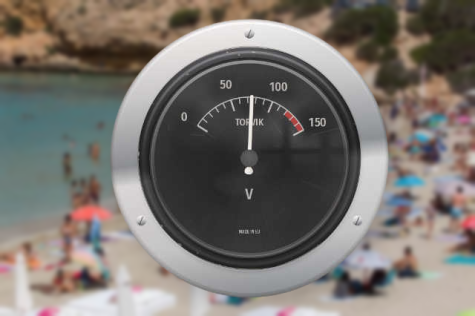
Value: 75 (V)
